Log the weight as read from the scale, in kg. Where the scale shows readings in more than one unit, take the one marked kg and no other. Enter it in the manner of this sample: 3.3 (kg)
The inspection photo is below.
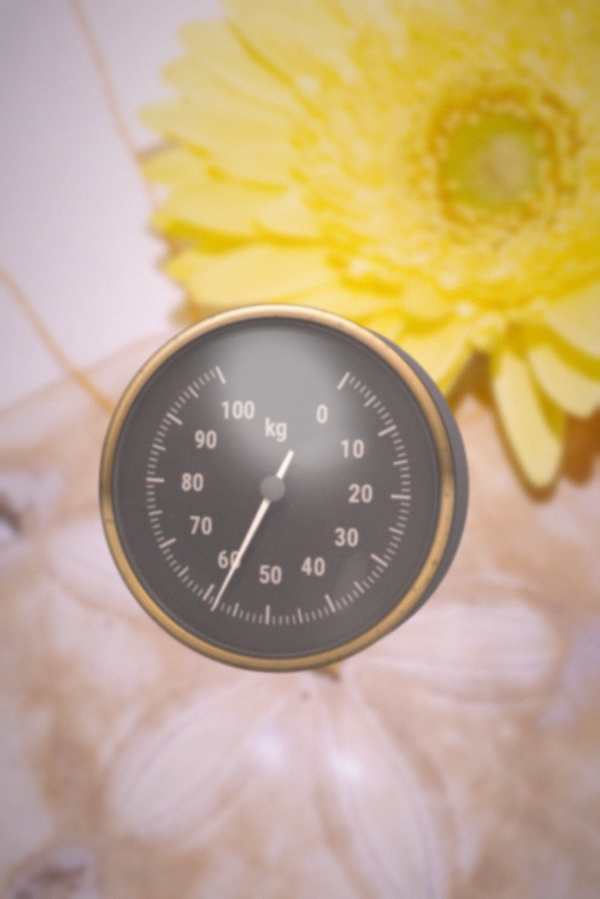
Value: 58 (kg)
